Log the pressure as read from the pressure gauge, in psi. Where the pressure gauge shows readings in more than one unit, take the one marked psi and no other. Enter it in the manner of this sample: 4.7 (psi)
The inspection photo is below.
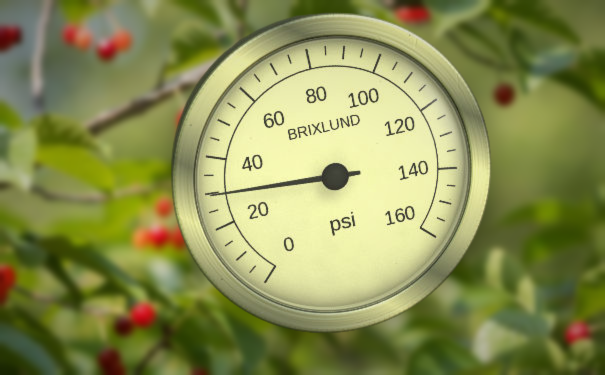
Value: 30 (psi)
